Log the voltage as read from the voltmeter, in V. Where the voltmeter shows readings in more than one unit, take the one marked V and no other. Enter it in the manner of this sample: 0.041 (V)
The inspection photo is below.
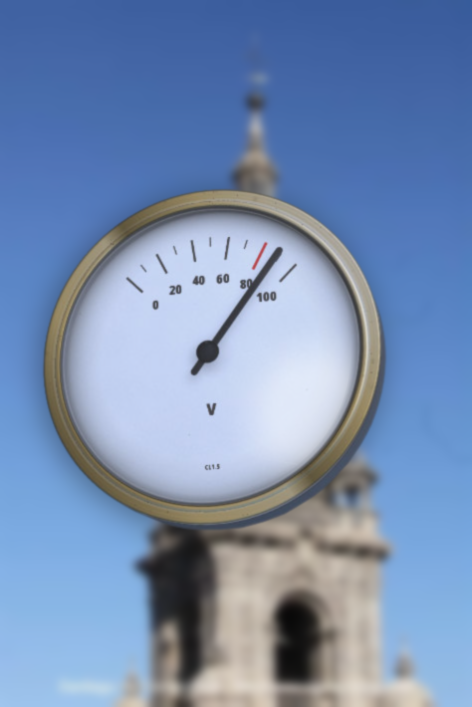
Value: 90 (V)
